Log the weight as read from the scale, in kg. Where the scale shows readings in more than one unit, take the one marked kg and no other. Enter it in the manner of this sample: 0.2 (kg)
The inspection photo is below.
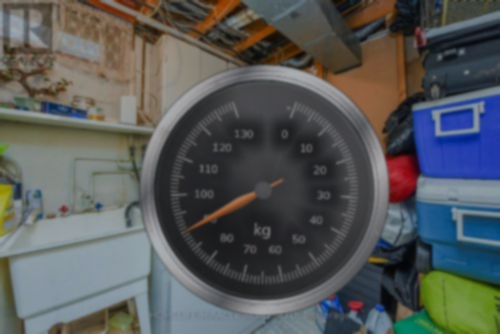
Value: 90 (kg)
